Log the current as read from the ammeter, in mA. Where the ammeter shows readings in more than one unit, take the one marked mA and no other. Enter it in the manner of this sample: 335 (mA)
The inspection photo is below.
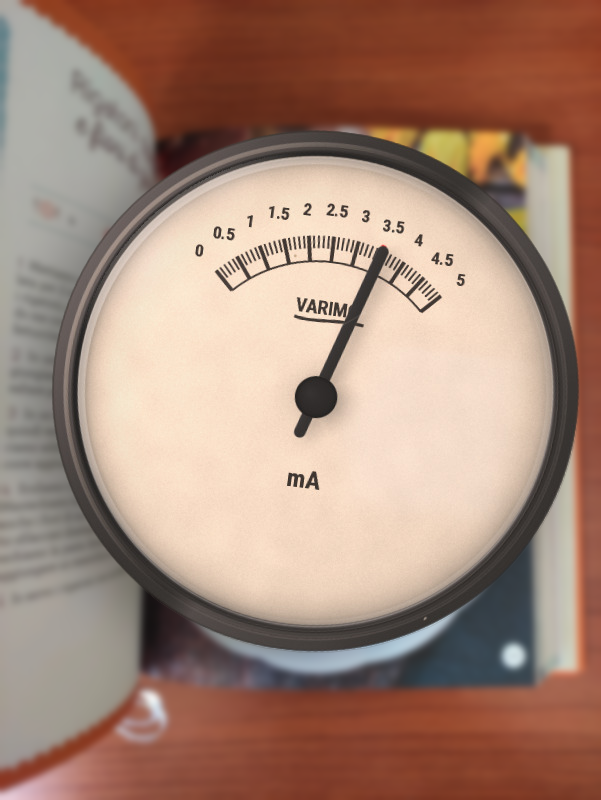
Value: 3.5 (mA)
